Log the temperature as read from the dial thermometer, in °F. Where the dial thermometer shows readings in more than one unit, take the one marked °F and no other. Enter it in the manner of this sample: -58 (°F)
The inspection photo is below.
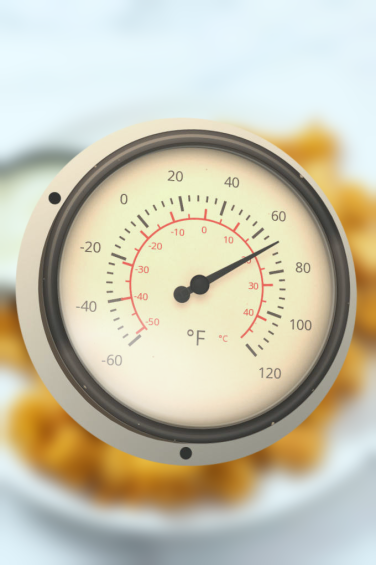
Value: 68 (°F)
